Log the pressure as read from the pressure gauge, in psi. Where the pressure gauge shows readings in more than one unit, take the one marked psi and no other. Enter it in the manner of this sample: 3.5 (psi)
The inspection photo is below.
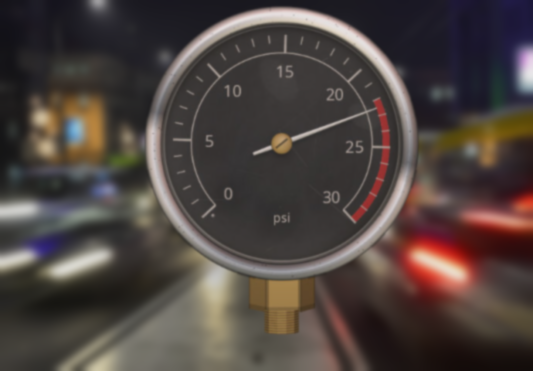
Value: 22.5 (psi)
